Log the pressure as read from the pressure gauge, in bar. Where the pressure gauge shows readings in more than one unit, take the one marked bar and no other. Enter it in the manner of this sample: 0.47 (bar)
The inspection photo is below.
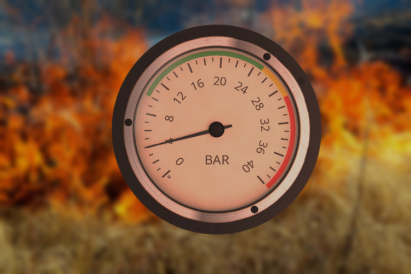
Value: 4 (bar)
